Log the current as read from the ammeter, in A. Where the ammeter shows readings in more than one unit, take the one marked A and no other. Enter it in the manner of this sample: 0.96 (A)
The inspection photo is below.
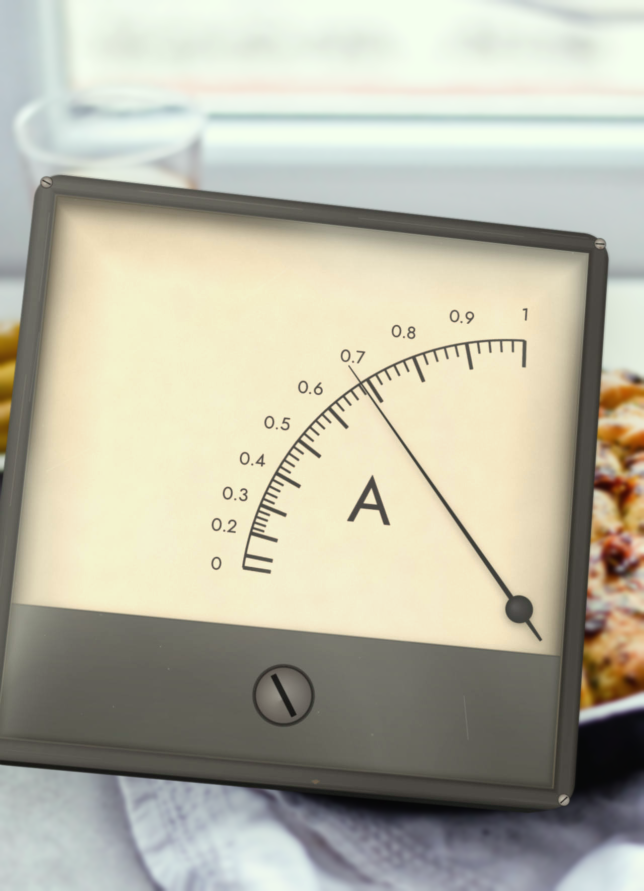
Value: 0.68 (A)
